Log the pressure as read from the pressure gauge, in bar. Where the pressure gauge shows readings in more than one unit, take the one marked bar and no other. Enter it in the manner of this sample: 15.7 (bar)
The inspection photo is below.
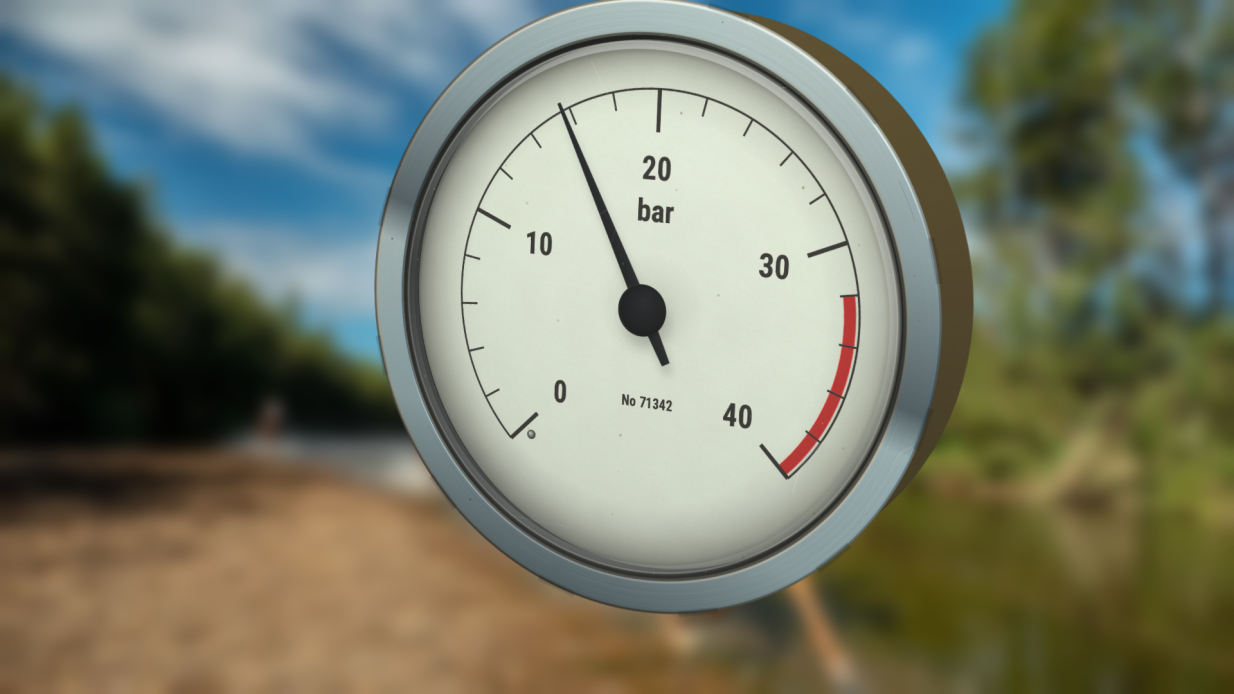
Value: 16 (bar)
